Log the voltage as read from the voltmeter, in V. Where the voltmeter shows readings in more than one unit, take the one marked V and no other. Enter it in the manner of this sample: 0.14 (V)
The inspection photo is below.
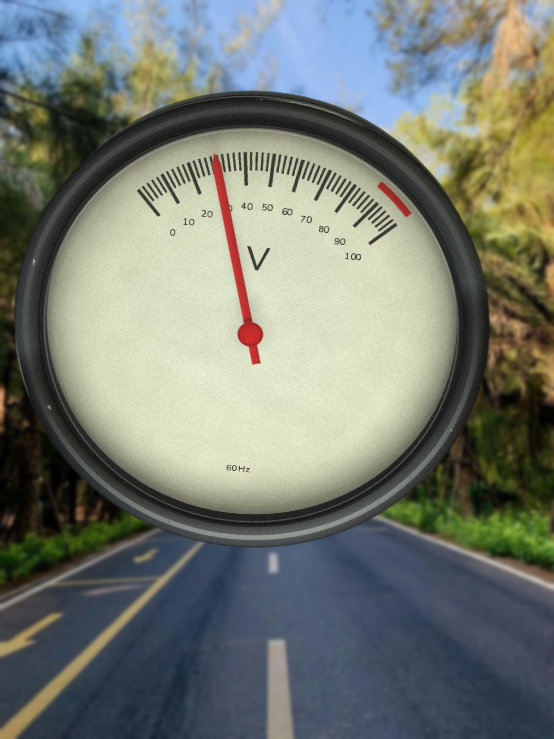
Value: 30 (V)
